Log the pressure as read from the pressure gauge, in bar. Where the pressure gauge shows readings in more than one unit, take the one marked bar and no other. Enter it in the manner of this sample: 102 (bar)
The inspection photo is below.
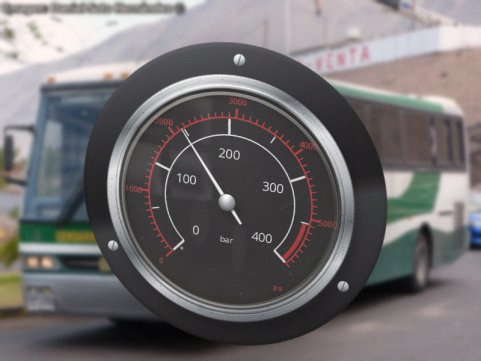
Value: 150 (bar)
